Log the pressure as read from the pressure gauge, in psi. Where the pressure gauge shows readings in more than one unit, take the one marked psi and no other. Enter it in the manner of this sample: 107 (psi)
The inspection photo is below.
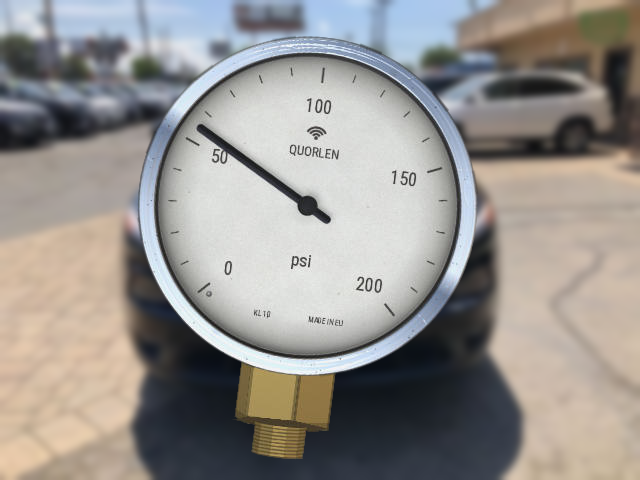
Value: 55 (psi)
